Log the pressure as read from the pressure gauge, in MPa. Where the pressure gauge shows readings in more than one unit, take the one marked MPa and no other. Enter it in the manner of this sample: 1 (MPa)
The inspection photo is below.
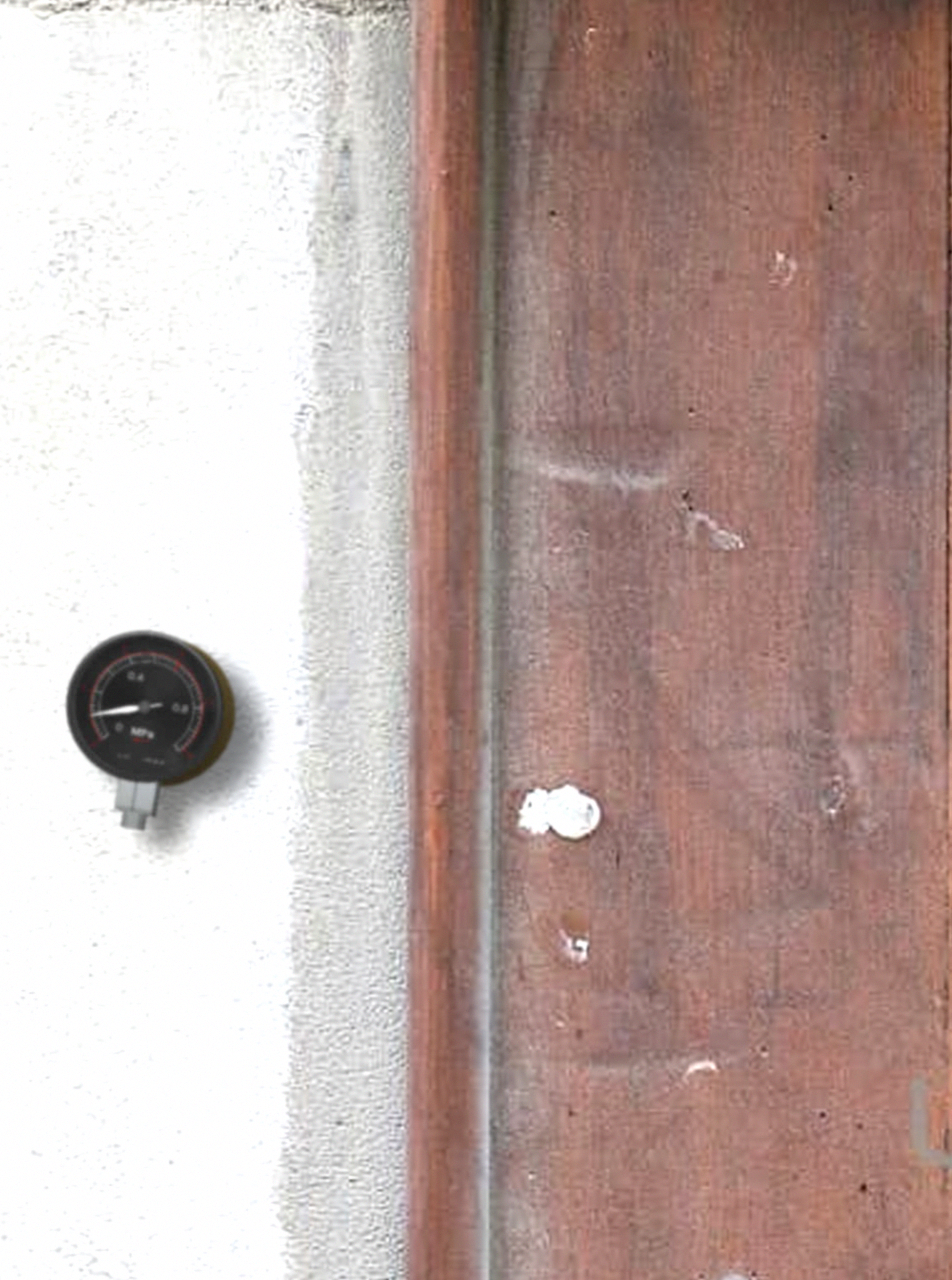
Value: 0.1 (MPa)
